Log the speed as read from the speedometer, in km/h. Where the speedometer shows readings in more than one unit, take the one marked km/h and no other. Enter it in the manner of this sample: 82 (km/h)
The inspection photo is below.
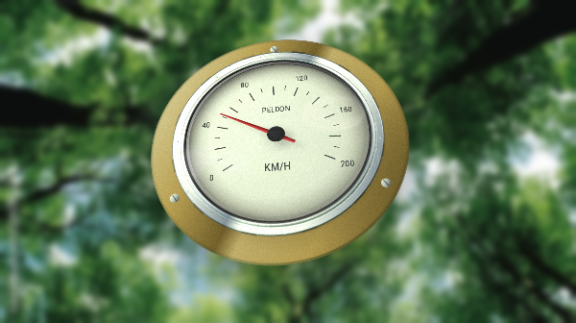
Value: 50 (km/h)
